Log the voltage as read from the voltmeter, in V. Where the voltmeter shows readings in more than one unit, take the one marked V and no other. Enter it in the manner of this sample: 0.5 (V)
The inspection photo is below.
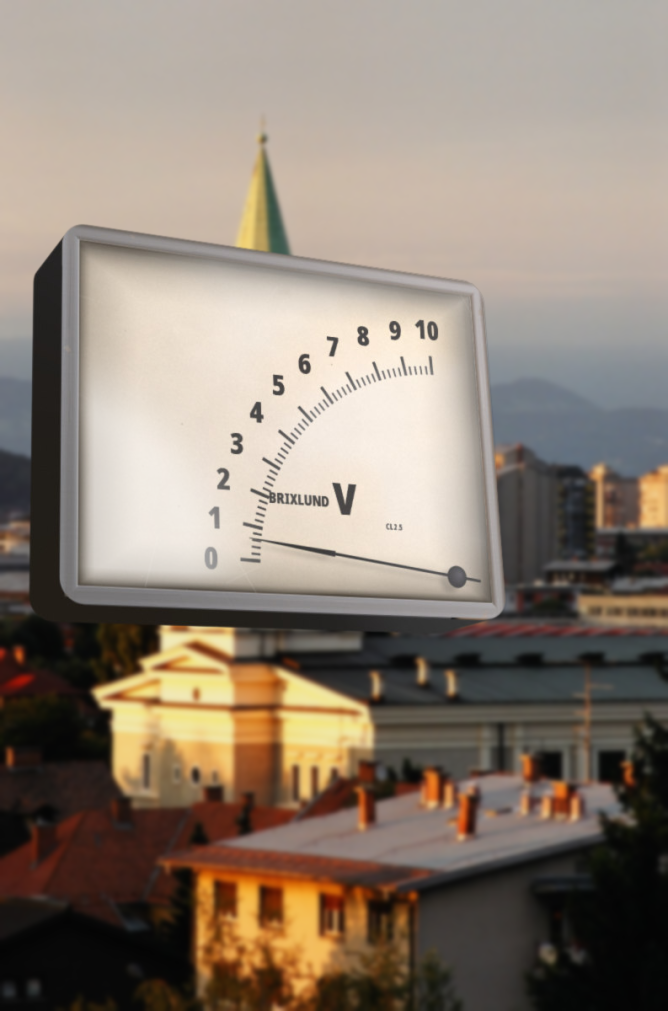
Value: 0.6 (V)
